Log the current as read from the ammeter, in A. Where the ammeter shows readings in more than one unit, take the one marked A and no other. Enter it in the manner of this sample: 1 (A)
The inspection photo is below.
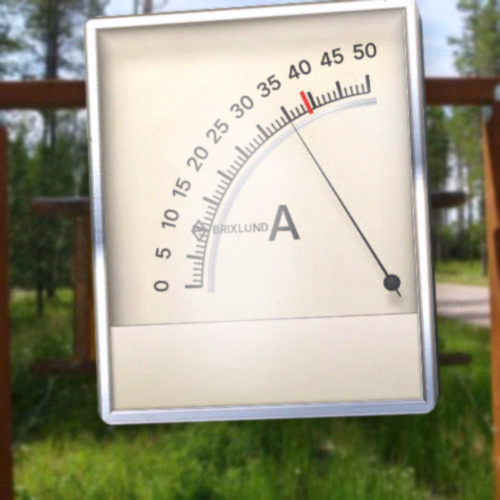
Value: 35 (A)
